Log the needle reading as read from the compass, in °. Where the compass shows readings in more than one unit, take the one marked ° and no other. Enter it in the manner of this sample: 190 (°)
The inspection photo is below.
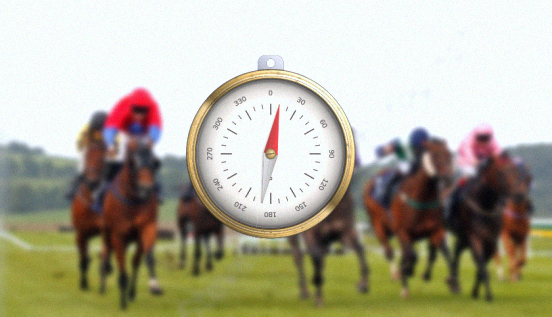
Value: 10 (°)
